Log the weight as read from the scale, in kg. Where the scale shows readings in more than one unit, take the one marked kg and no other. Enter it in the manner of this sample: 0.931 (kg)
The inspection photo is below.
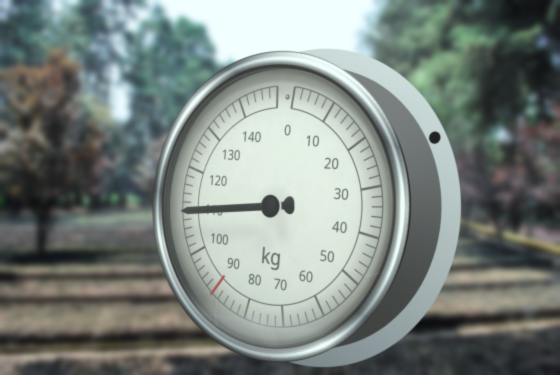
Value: 110 (kg)
